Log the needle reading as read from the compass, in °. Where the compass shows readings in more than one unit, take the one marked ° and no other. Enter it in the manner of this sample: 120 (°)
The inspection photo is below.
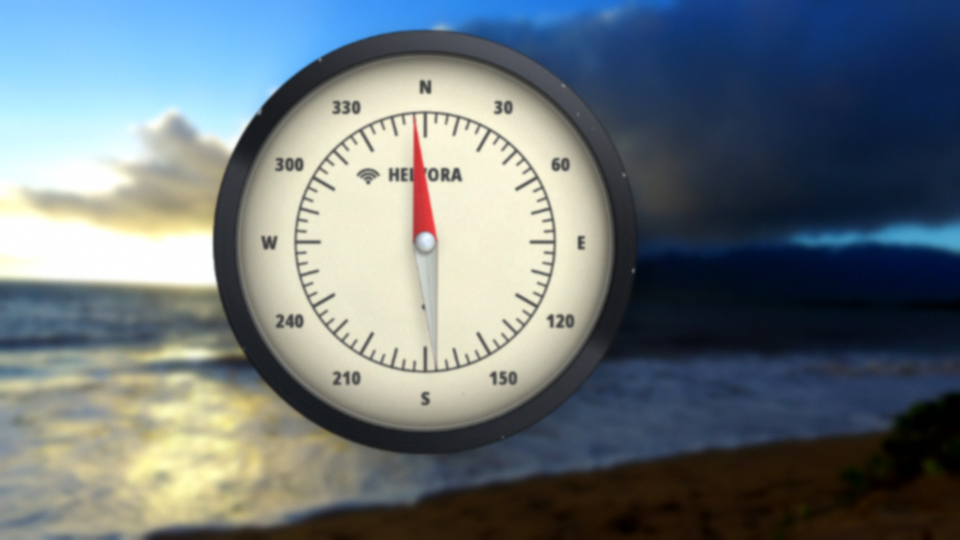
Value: 355 (°)
